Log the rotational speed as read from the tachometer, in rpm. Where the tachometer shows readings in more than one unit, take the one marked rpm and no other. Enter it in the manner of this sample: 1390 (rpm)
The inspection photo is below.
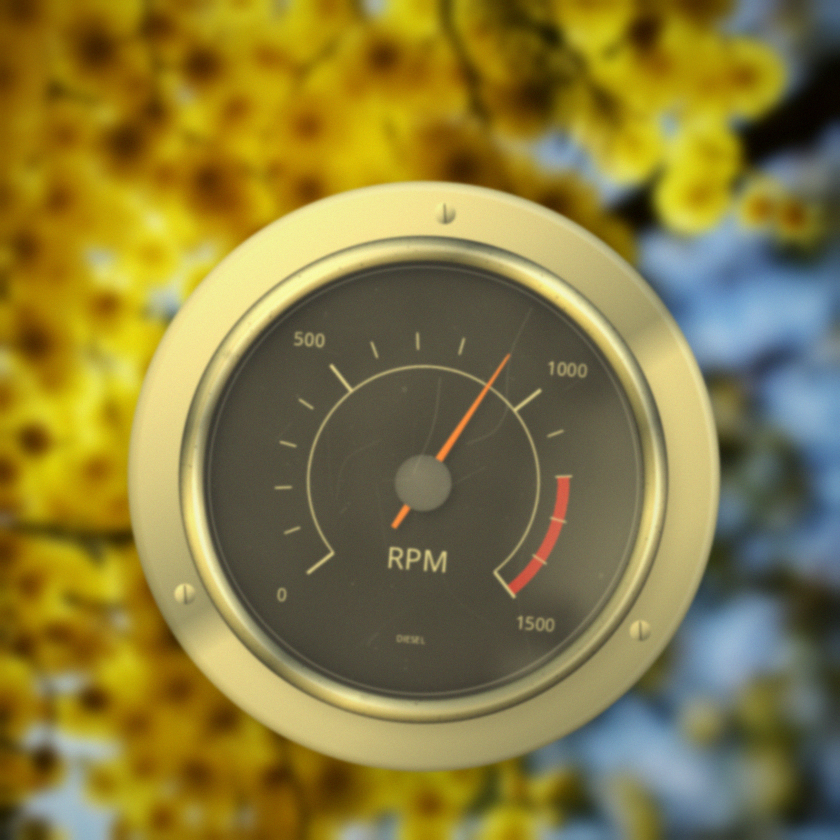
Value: 900 (rpm)
